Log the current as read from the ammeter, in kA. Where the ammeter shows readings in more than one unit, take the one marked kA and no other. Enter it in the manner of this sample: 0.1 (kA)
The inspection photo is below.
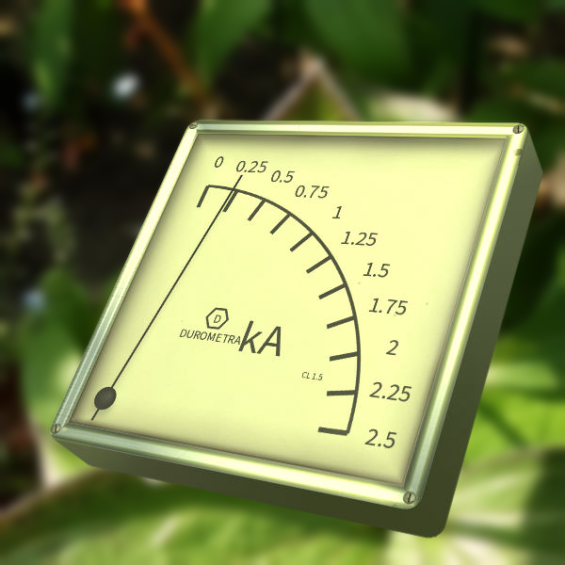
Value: 0.25 (kA)
